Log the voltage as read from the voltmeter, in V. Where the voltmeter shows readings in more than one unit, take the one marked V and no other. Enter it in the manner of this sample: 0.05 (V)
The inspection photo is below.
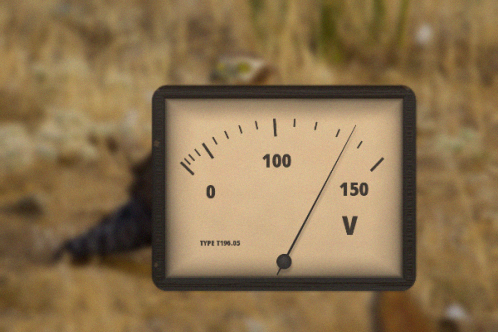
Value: 135 (V)
